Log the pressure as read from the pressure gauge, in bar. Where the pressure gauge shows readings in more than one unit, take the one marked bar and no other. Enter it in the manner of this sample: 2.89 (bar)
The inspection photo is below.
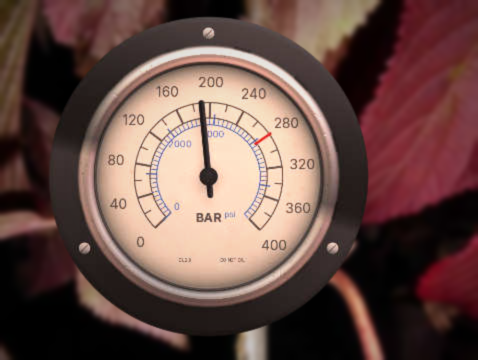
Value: 190 (bar)
